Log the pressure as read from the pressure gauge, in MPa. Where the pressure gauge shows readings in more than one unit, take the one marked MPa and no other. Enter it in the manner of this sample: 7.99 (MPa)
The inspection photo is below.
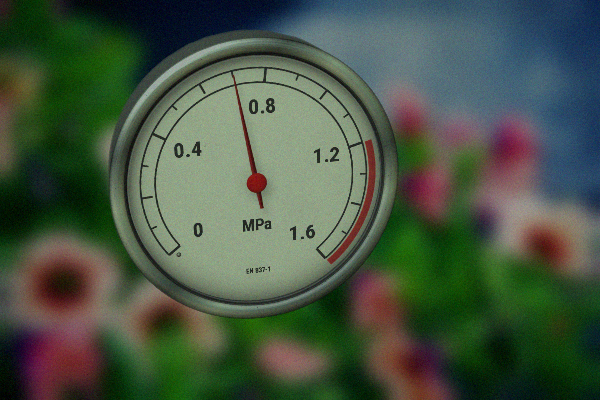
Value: 0.7 (MPa)
